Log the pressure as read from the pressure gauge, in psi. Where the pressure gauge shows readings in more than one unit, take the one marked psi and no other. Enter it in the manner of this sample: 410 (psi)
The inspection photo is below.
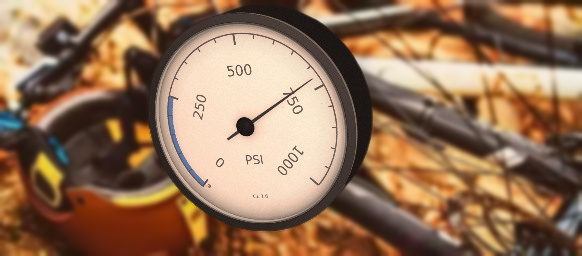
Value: 725 (psi)
